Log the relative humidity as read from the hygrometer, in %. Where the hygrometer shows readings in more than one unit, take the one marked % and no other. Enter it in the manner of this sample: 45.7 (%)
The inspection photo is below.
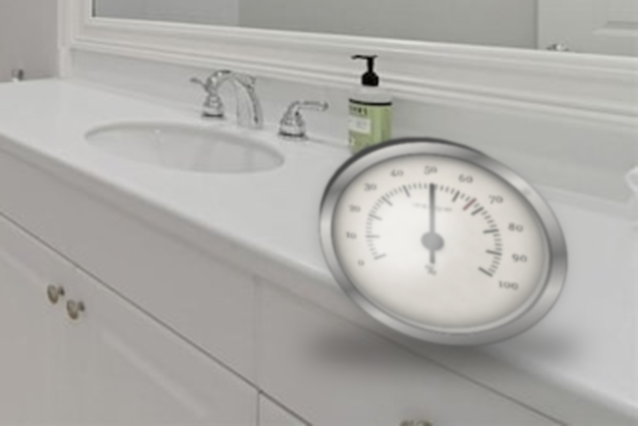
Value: 50 (%)
